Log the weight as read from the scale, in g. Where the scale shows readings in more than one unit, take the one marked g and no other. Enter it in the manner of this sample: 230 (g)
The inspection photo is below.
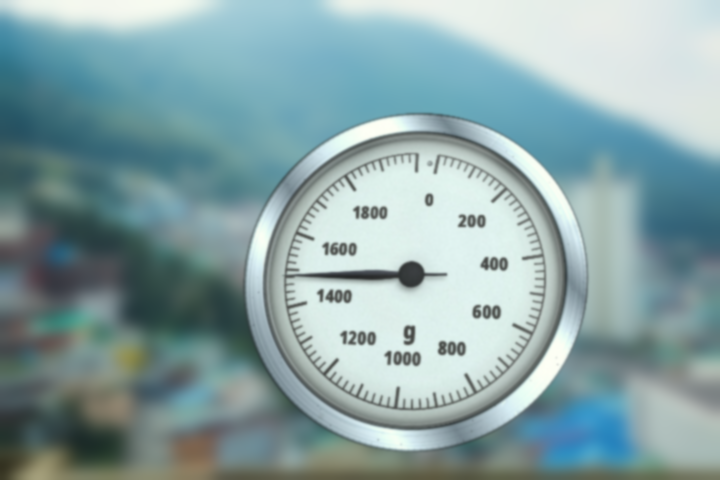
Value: 1480 (g)
